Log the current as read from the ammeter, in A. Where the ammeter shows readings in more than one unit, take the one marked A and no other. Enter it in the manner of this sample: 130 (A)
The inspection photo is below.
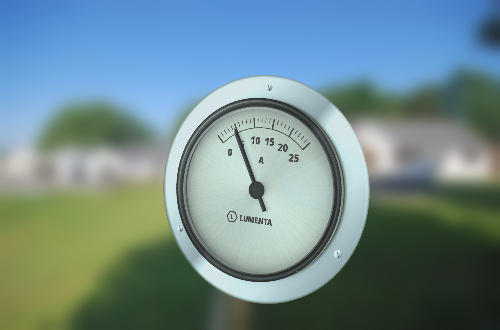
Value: 5 (A)
